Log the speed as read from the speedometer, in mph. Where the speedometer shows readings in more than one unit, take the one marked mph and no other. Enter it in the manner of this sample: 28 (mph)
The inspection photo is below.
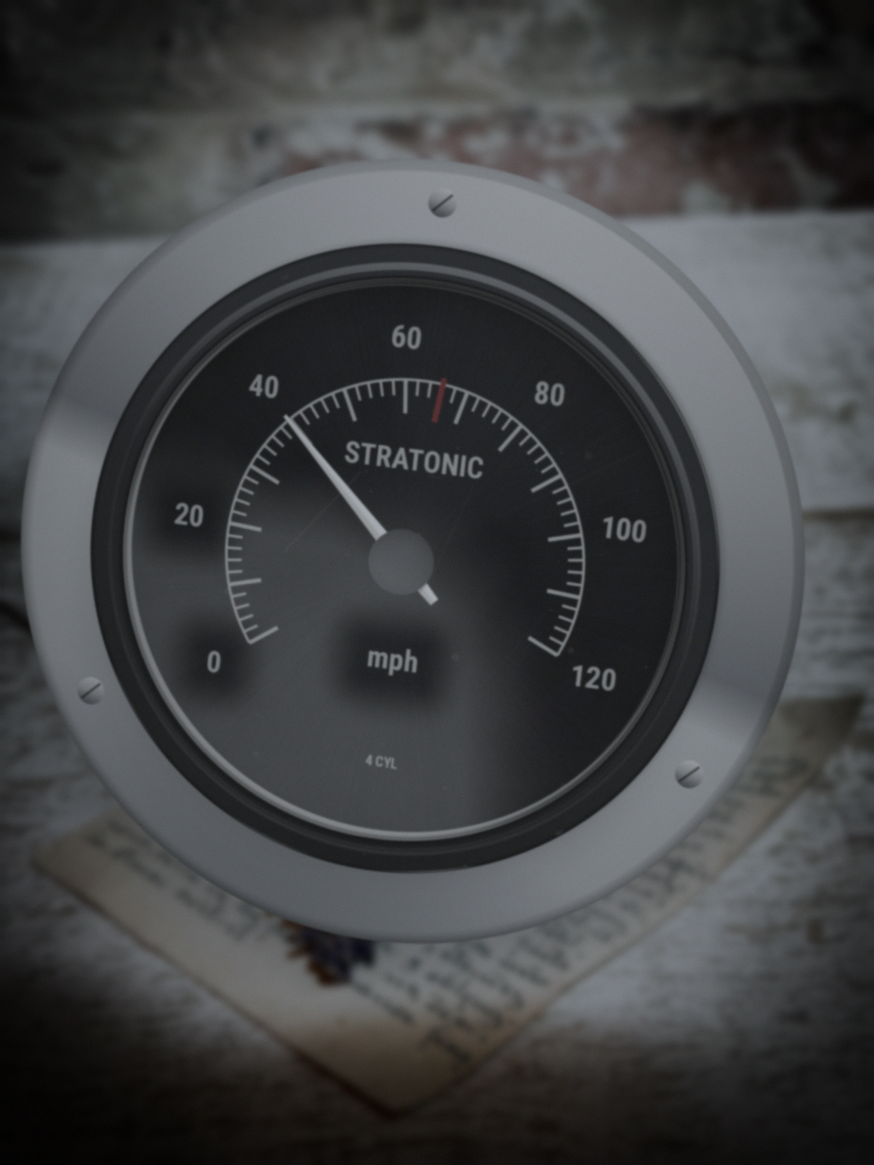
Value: 40 (mph)
